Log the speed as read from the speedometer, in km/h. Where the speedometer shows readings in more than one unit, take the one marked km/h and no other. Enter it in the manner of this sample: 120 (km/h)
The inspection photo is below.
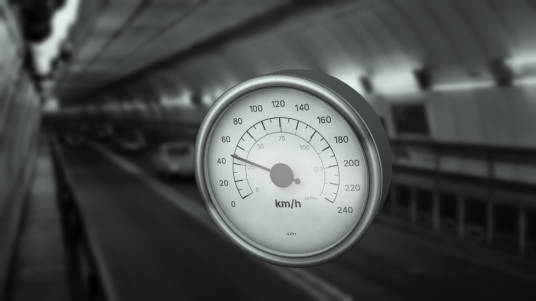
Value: 50 (km/h)
